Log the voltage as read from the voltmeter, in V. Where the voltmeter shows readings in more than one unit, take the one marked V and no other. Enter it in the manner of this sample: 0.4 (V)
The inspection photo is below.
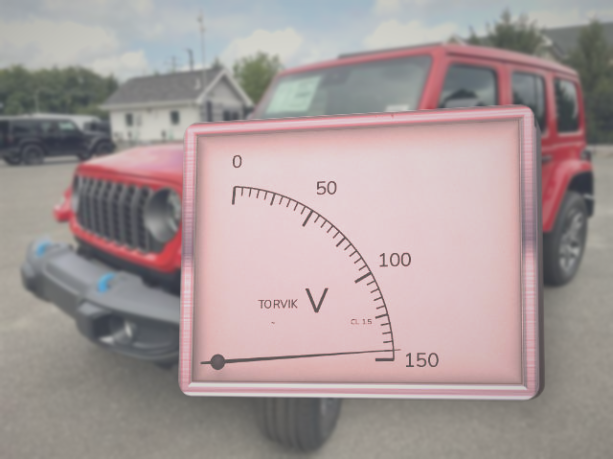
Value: 145 (V)
